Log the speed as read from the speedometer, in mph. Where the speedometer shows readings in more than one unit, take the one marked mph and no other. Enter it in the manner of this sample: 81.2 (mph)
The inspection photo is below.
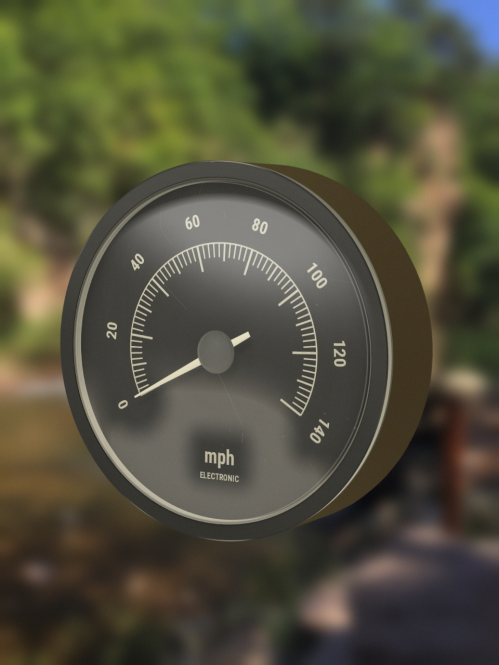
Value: 0 (mph)
